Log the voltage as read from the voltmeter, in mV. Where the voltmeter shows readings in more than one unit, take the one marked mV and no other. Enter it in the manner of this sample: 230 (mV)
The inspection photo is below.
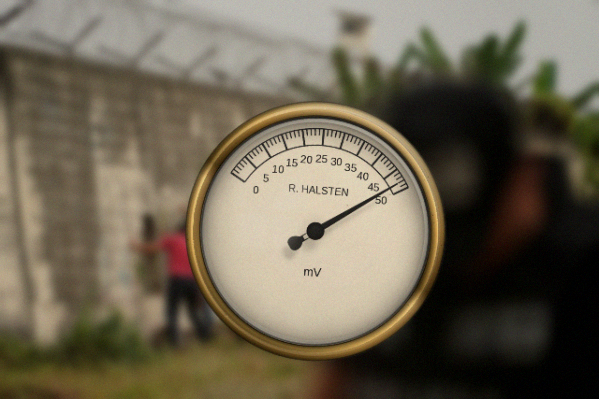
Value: 48 (mV)
